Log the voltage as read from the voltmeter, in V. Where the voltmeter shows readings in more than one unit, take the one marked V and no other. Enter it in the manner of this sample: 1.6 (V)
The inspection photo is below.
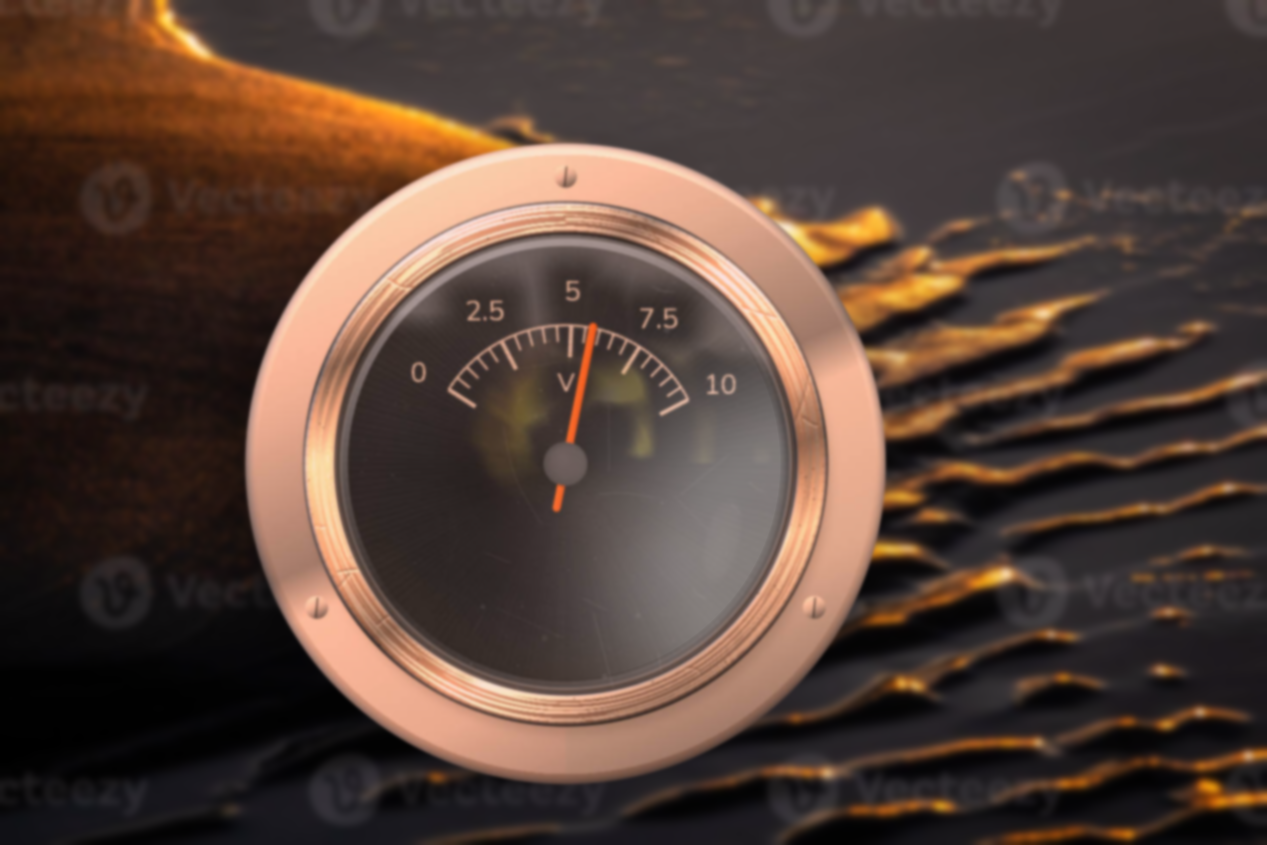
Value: 5.75 (V)
